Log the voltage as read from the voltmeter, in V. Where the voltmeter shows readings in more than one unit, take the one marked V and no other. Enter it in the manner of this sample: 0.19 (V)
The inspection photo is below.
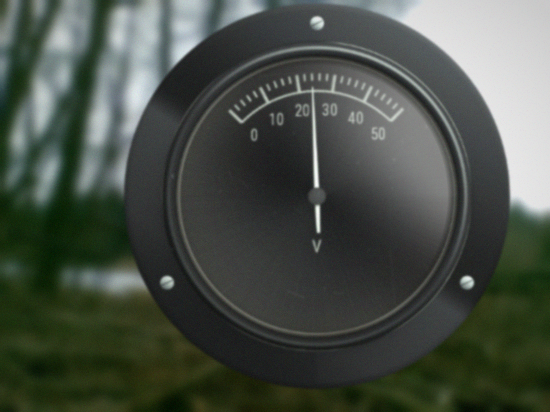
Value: 24 (V)
